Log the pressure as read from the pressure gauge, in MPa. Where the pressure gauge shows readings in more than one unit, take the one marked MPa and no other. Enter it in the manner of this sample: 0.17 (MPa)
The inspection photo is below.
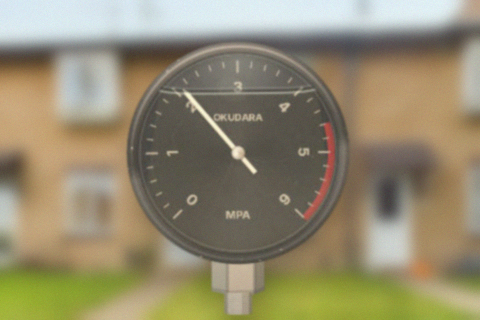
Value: 2.1 (MPa)
